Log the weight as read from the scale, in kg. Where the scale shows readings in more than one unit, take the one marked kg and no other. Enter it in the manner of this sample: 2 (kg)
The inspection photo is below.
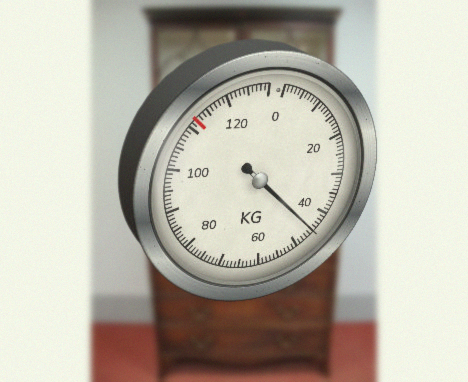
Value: 45 (kg)
